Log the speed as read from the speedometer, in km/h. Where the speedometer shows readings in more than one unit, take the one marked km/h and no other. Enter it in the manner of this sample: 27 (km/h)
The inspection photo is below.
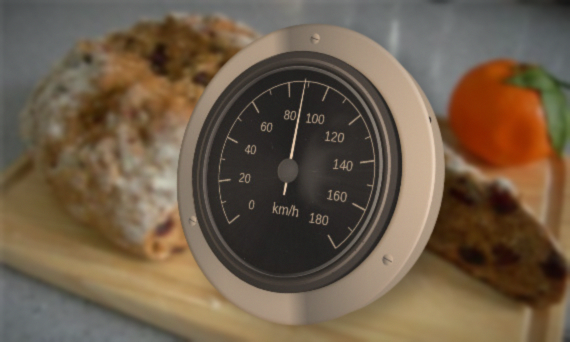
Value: 90 (km/h)
